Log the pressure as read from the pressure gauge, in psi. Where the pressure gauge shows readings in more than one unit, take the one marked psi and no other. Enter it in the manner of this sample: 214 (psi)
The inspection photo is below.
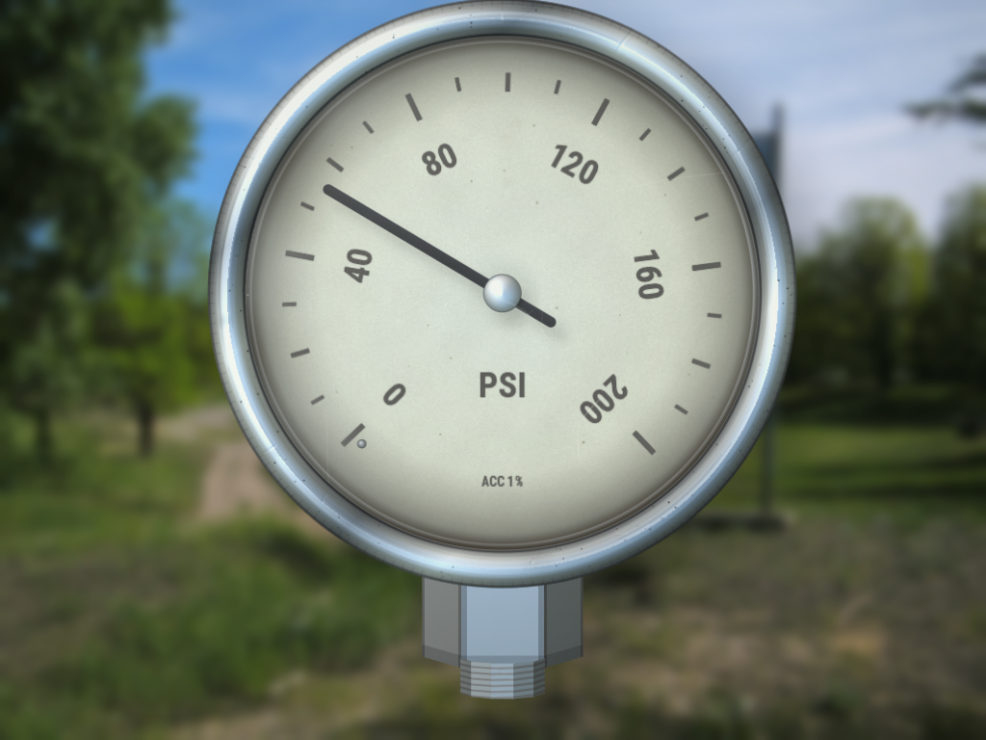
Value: 55 (psi)
